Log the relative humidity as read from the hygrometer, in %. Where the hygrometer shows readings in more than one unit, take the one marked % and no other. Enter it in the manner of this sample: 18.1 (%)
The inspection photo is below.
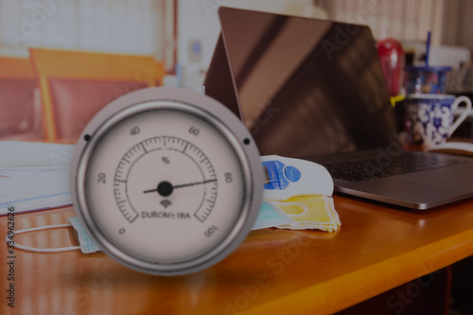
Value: 80 (%)
